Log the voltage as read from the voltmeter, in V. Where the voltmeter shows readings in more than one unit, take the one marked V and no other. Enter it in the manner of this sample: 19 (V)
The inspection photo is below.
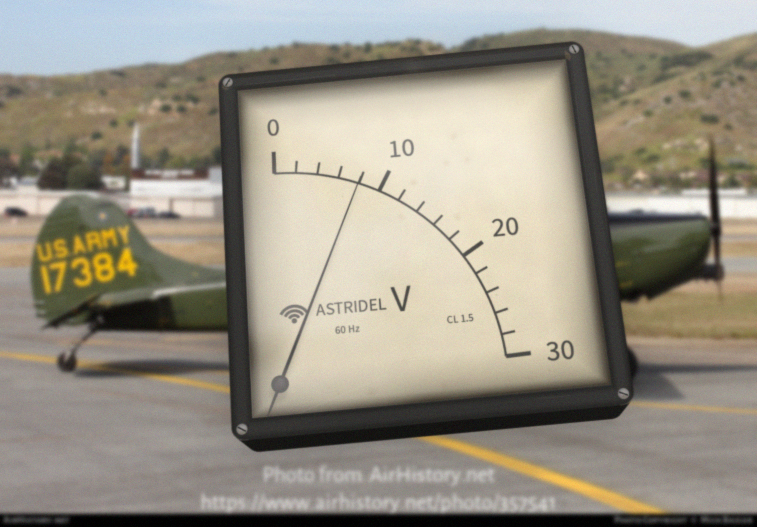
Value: 8 (V)
